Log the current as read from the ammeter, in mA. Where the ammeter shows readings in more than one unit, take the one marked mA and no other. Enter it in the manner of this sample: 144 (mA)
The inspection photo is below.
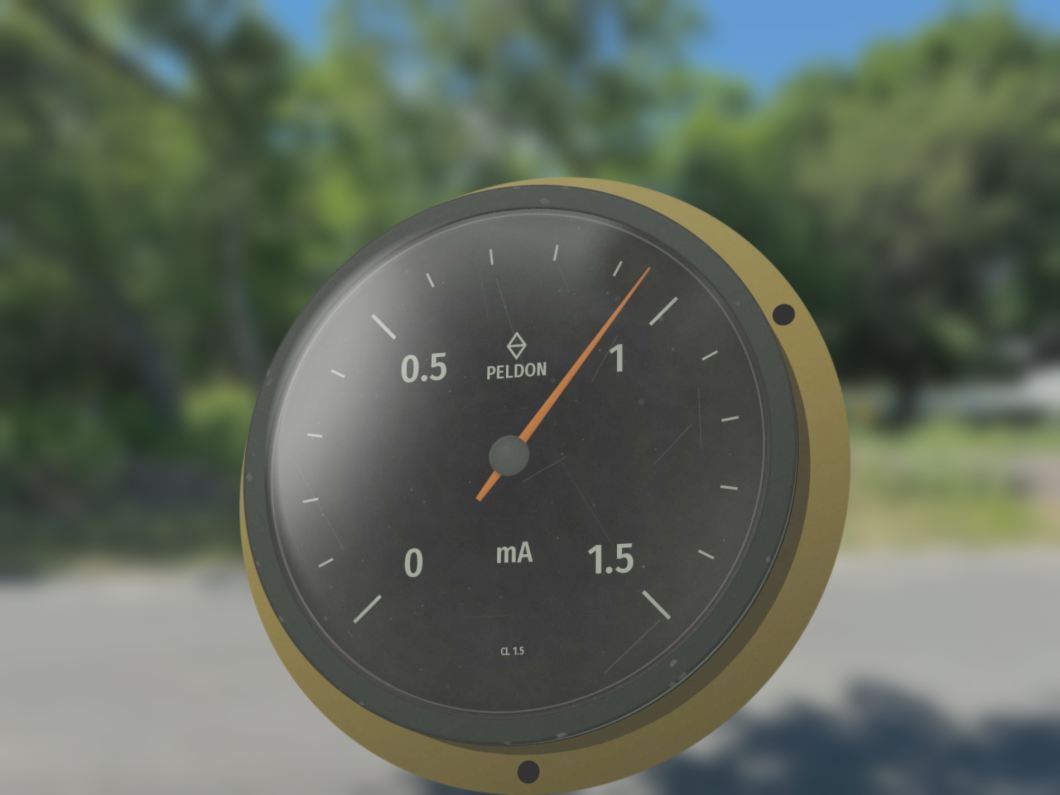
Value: 0.95 (mA)
